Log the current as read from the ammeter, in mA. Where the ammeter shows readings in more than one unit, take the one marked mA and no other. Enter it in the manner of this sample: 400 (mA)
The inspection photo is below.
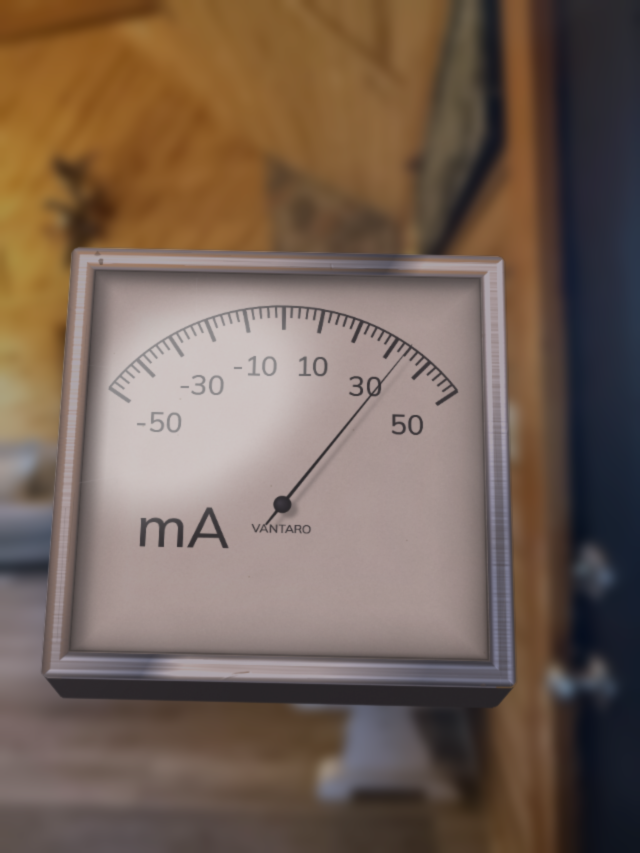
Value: 34 (mA)
